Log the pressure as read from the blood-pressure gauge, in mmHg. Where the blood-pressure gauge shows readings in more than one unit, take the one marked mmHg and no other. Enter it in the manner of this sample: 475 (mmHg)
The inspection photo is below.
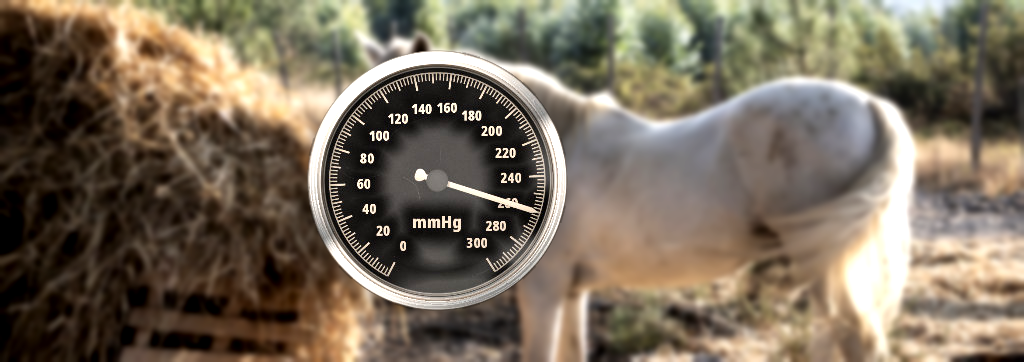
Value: 260 (mmHg)
